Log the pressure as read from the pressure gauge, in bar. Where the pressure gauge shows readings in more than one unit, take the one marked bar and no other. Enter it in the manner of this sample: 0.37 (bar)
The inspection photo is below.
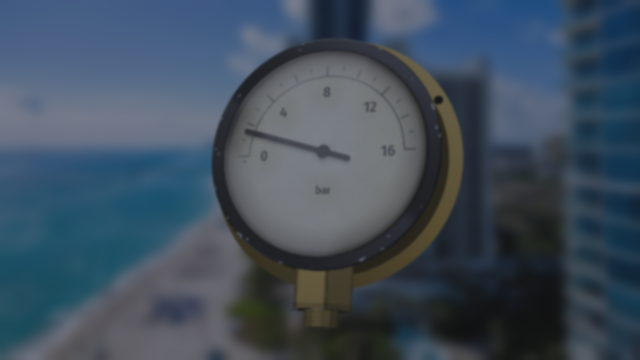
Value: 1.5 (bar)
